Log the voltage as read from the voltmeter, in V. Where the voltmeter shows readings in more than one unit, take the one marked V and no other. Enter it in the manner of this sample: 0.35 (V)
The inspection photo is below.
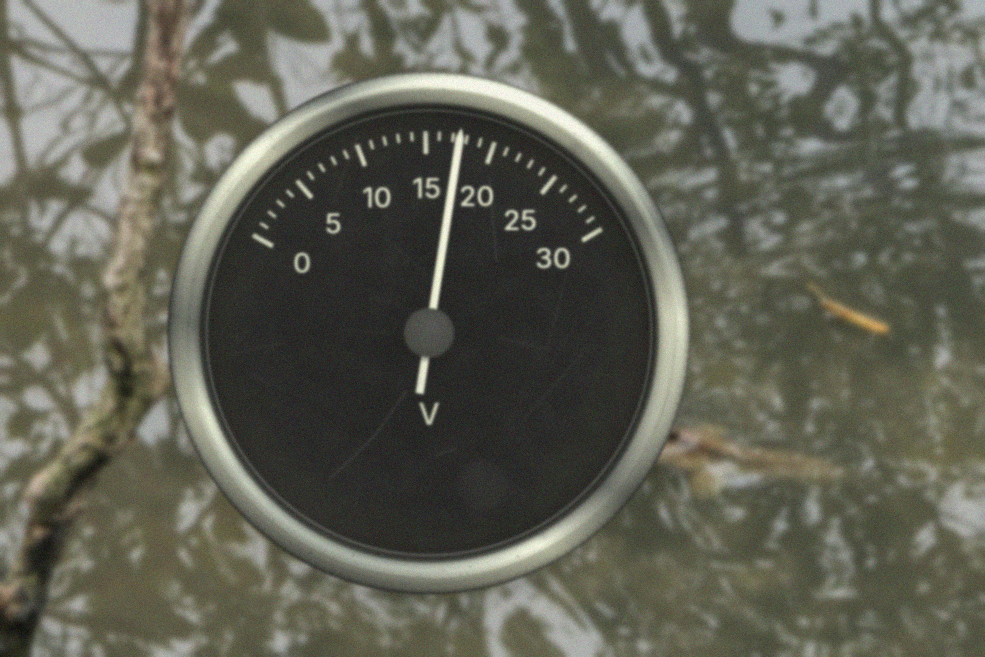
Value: 17.5 (V)
